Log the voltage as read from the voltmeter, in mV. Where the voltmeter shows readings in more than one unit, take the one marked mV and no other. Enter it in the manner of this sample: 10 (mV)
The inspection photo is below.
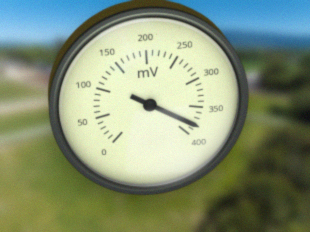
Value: 380 (mV)
